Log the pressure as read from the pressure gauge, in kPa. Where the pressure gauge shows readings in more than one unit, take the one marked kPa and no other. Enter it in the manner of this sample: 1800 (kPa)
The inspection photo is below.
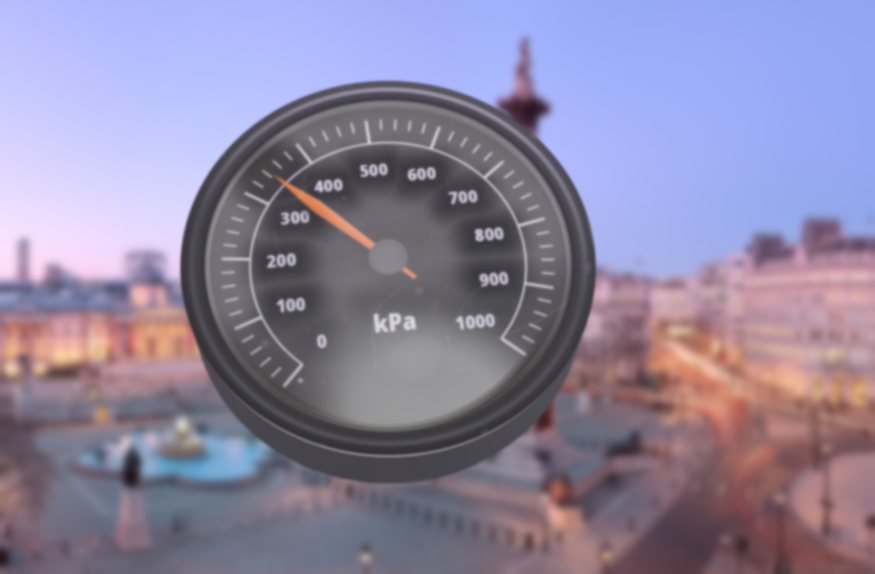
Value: 340 (kPa)
